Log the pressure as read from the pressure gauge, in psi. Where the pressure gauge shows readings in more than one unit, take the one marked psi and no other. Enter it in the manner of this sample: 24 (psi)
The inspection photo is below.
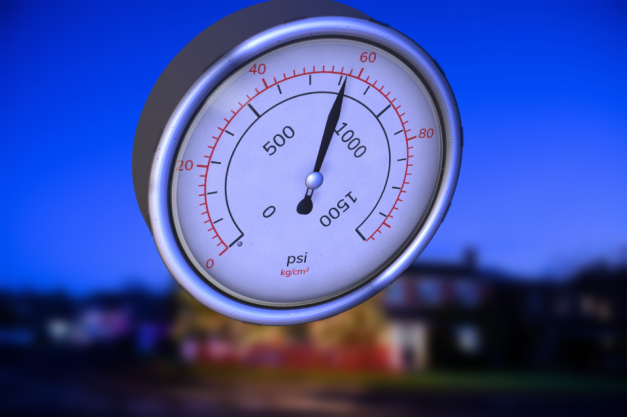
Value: 800 (psi)
